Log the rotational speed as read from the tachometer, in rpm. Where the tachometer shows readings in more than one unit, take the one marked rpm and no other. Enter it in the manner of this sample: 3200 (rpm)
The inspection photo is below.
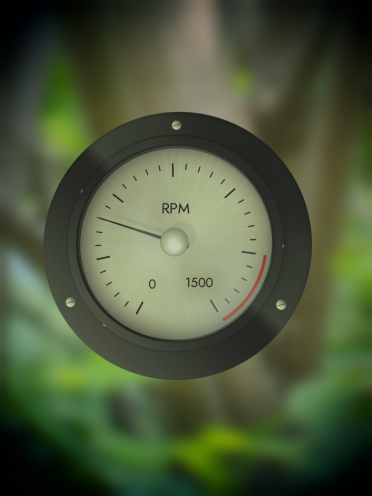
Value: 400 (rpm)
